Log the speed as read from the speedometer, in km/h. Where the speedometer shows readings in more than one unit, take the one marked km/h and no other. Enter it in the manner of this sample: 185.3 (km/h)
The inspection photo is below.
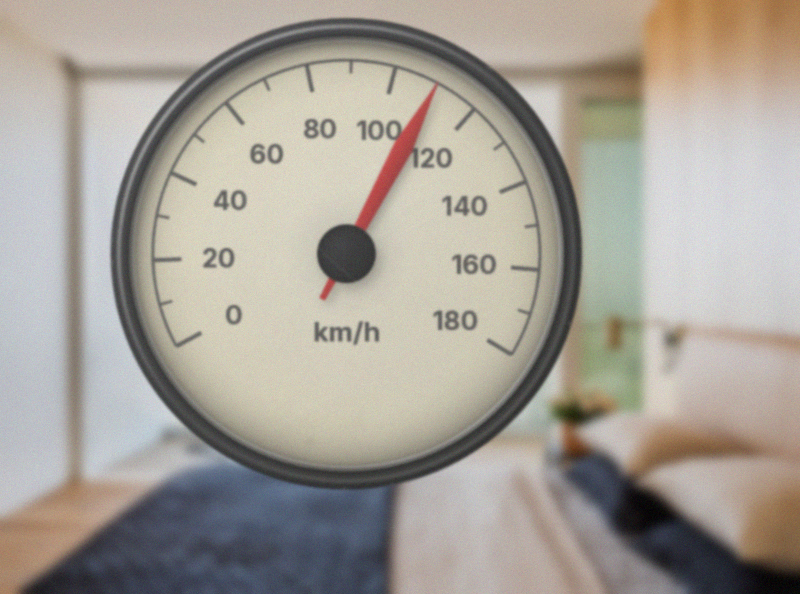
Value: 110 (km/h)
